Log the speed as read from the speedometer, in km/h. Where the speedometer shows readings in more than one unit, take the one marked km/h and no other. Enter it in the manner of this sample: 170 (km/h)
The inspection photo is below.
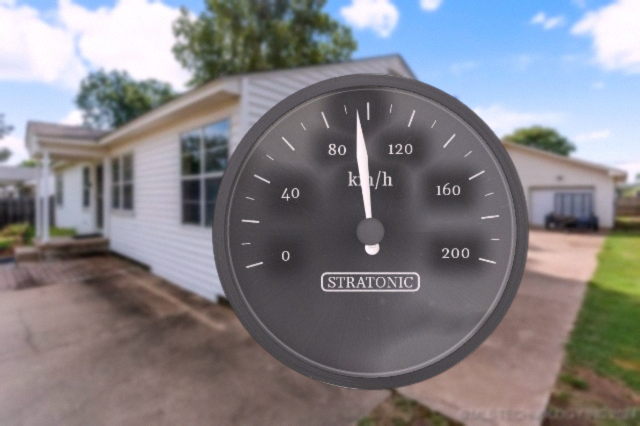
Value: 95 (km/h)
